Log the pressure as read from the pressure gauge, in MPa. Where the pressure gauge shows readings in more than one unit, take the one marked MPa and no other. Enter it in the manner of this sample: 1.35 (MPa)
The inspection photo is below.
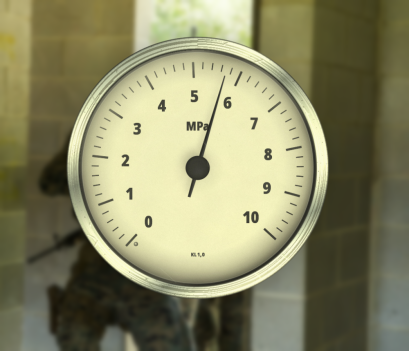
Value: 5.7 (MPa)
